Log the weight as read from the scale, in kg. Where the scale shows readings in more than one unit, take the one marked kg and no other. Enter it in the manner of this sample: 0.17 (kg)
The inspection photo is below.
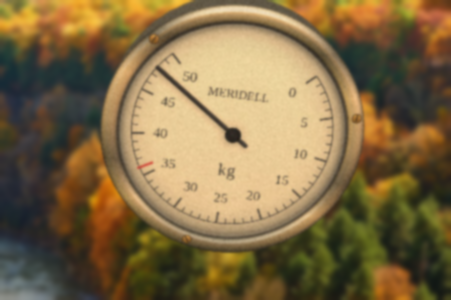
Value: 48 (kg)
